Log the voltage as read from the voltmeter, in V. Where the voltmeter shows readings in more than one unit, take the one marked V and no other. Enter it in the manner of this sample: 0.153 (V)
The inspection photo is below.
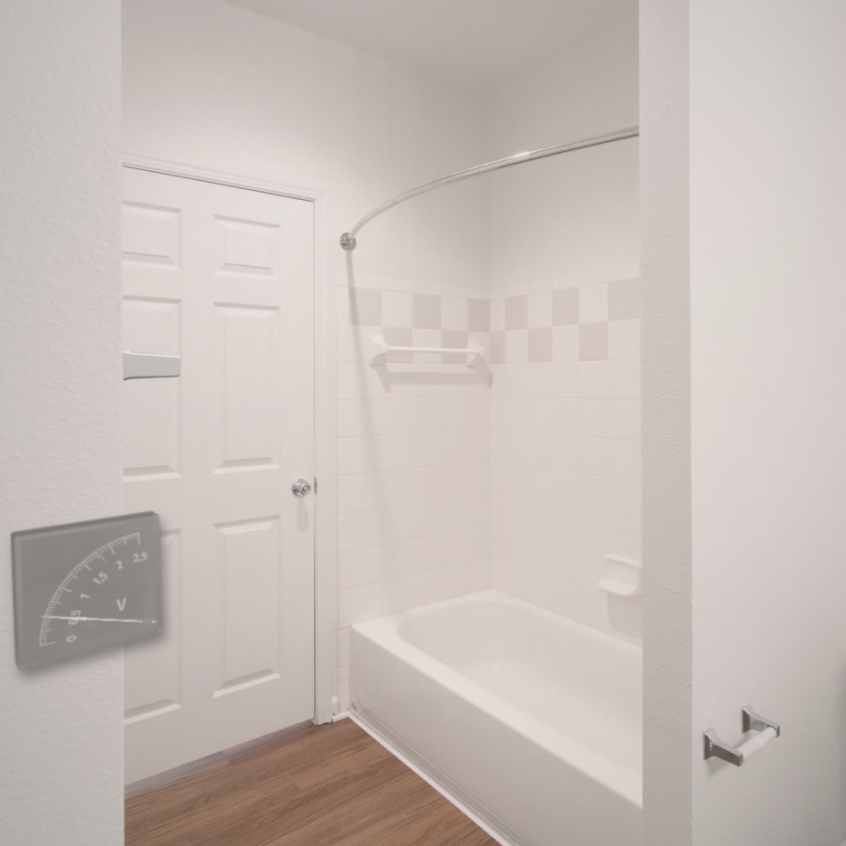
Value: 0.5 (V)
